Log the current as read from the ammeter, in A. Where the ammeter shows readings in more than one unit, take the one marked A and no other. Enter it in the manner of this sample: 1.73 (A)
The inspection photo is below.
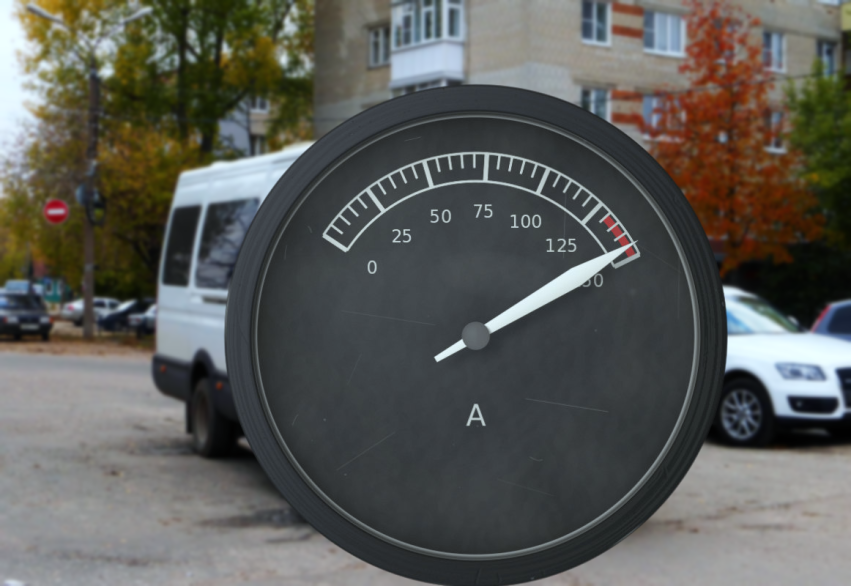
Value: 145 (A)
